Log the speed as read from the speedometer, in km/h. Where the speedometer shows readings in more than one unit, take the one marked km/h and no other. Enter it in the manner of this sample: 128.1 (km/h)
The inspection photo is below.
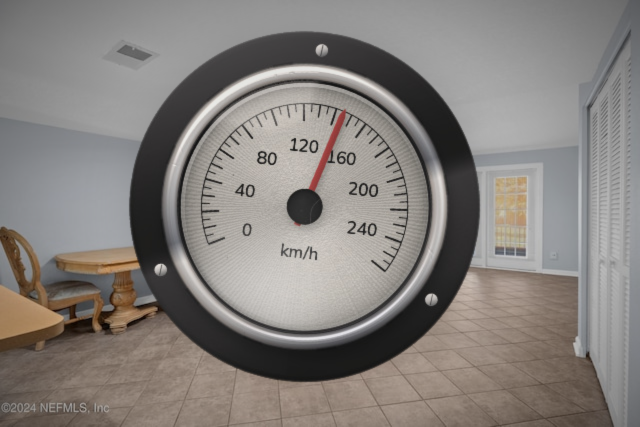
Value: 145 (km/h)
